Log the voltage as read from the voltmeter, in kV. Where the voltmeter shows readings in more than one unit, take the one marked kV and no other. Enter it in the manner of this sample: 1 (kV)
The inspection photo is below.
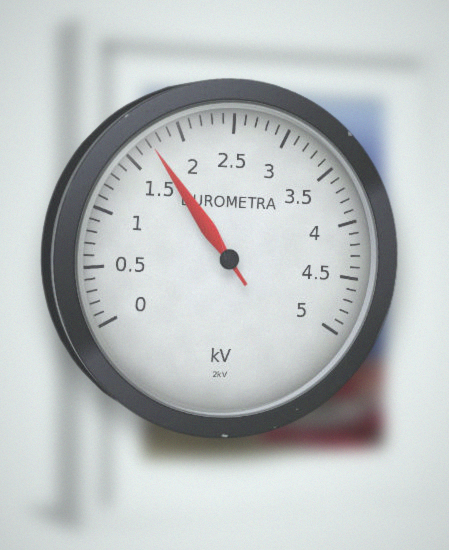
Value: 1.7 (kV)
